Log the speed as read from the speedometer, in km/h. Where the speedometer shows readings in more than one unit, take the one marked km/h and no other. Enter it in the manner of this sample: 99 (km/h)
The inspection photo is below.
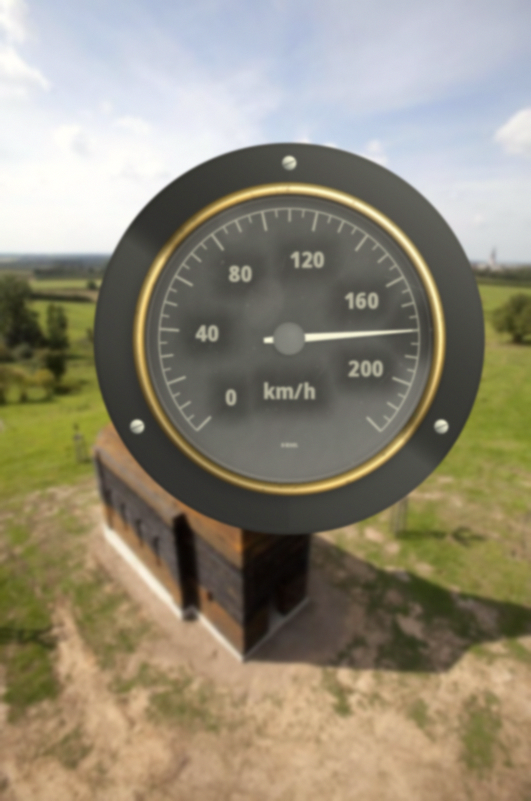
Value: 180 (km/h)
